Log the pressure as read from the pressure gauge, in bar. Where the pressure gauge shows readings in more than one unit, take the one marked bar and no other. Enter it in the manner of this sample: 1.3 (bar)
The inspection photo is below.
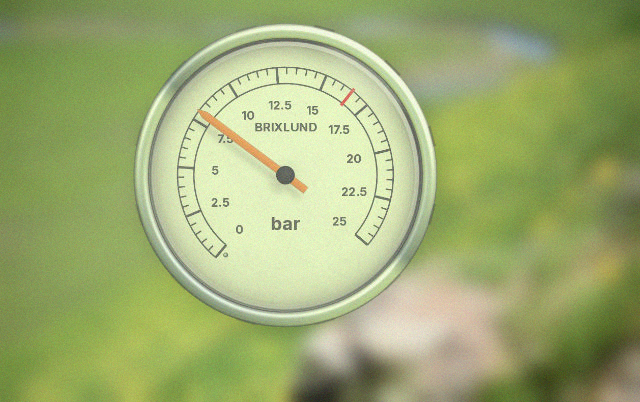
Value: 8 (bar)
